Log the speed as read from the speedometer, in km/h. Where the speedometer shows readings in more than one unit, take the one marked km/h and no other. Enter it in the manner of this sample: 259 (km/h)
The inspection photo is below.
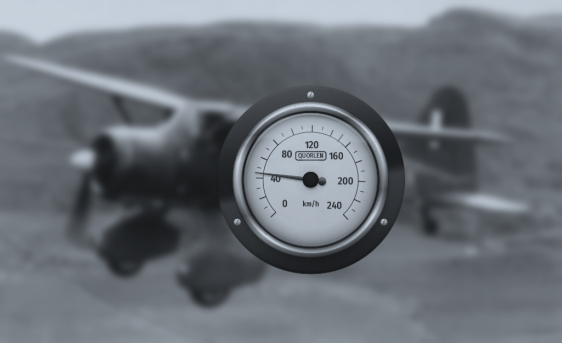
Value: 45 (km/h)
